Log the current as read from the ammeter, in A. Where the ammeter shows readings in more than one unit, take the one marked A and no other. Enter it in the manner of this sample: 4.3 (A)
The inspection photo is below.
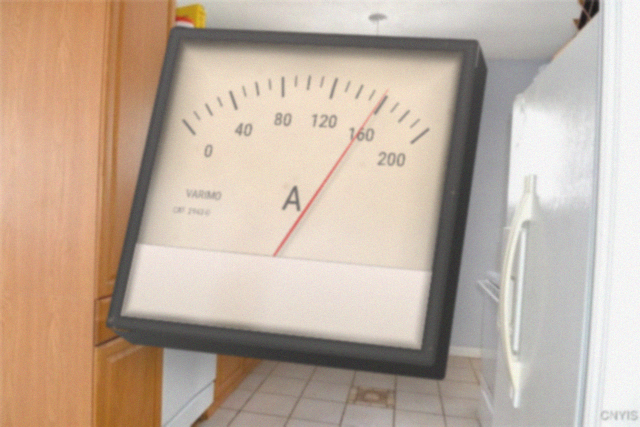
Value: 160 (A)
